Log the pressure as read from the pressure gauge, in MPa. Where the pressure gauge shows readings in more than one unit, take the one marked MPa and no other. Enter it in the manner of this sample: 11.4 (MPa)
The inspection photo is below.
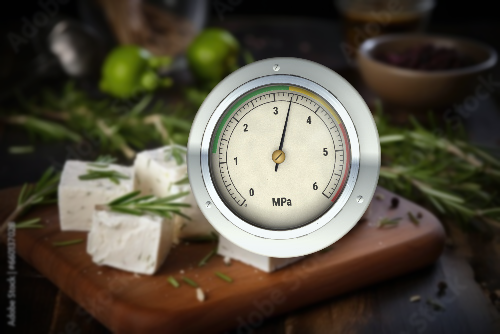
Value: 3.4 (MPa)
